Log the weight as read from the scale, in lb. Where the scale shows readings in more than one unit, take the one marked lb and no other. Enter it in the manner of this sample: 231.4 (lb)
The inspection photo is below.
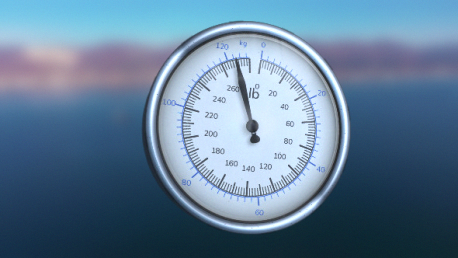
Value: 270 (lb)
